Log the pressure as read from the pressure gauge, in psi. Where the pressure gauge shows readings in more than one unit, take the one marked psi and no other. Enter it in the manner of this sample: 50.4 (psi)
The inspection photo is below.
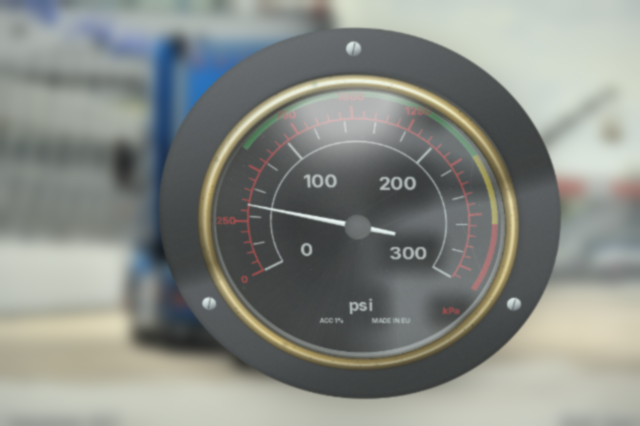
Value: 50 (psi)
